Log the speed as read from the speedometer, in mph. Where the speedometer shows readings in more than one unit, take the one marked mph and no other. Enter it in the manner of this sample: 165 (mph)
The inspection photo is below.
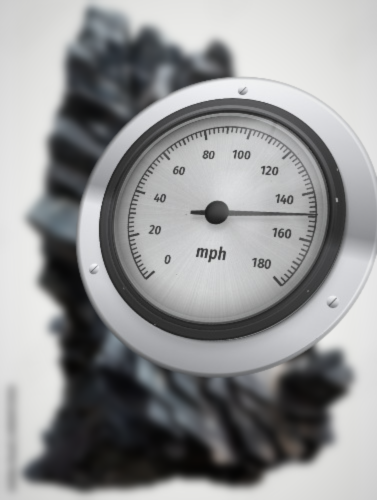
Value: 150 (mph)
